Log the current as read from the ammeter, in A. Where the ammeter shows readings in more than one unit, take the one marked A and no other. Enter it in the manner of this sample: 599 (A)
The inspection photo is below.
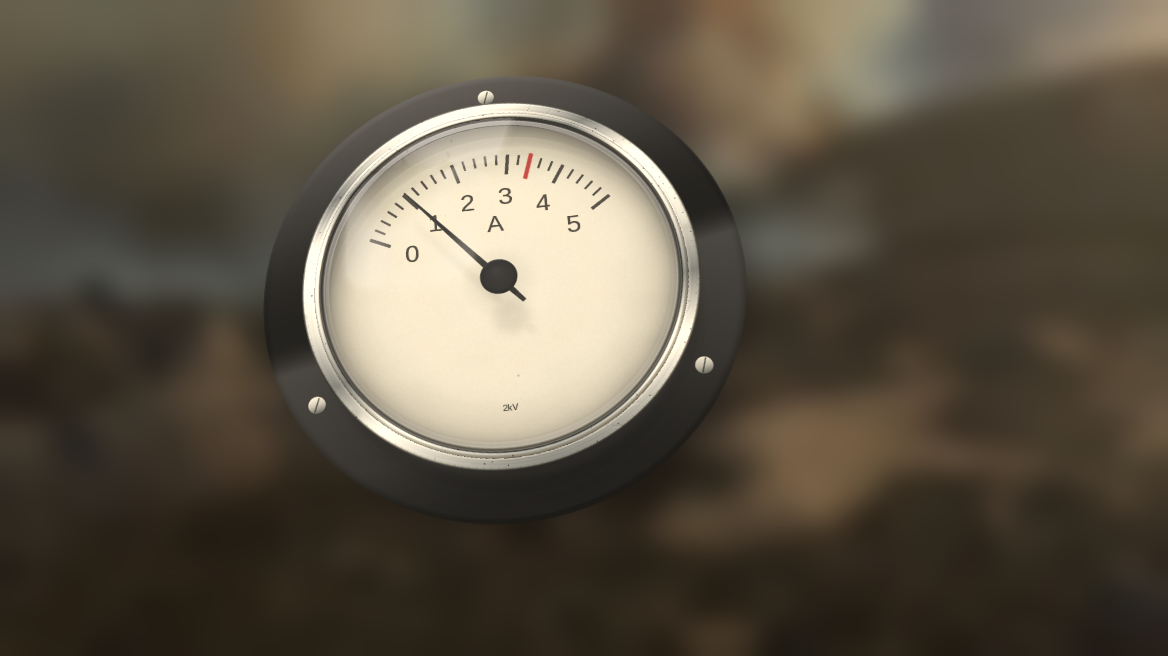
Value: 1 (A)
